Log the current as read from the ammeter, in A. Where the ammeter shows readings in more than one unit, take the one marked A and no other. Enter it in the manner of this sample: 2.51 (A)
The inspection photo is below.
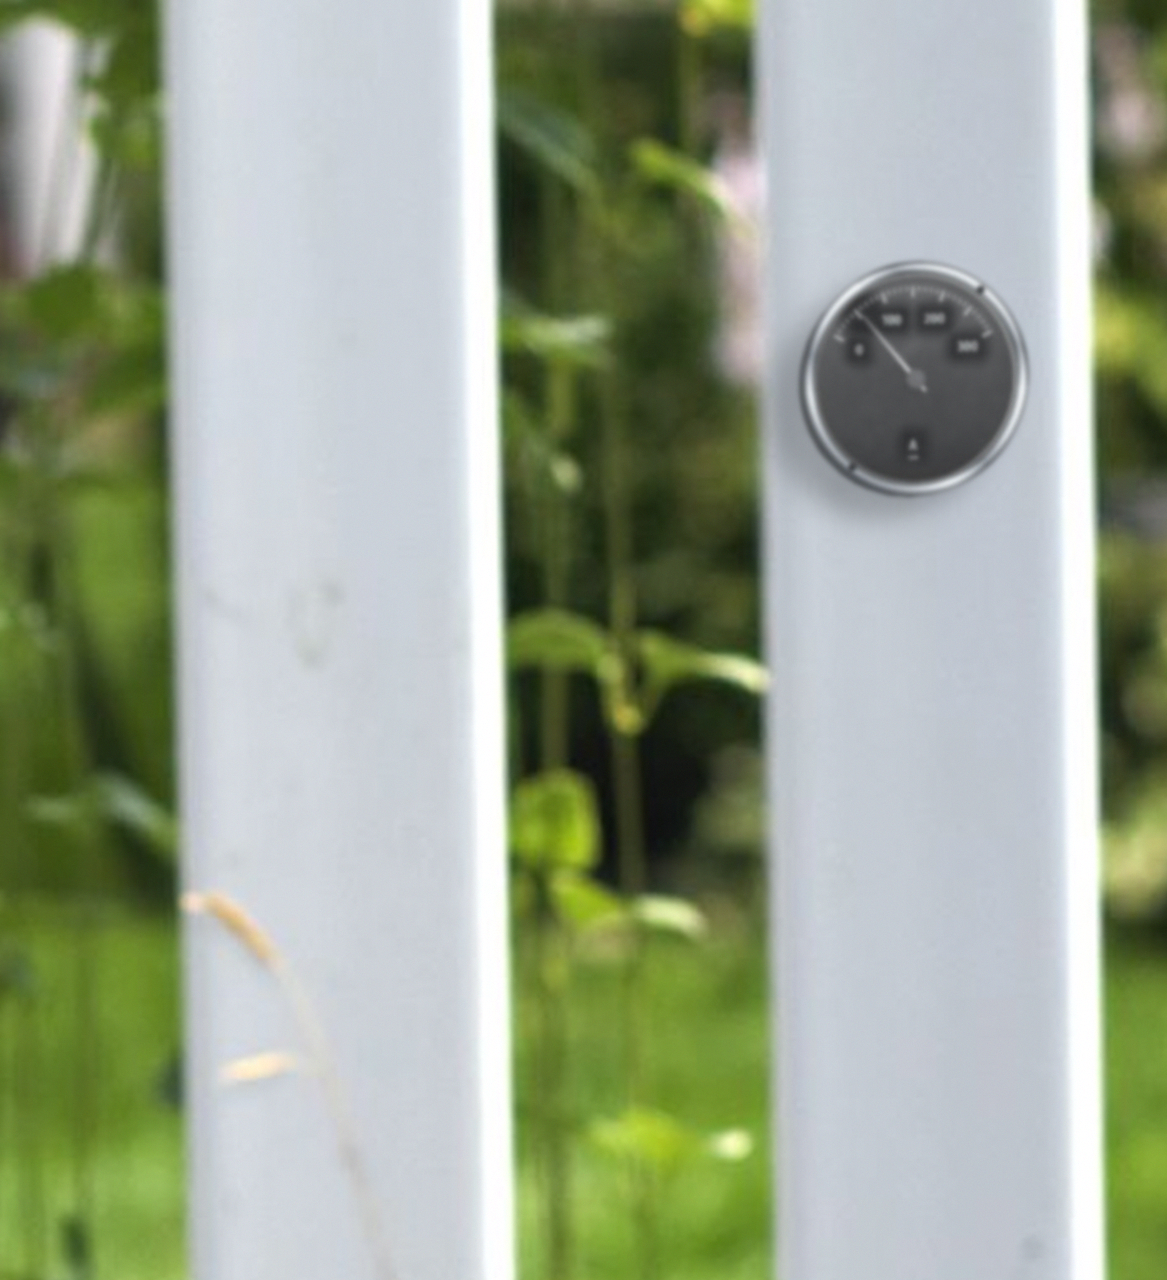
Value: 50 (A)
